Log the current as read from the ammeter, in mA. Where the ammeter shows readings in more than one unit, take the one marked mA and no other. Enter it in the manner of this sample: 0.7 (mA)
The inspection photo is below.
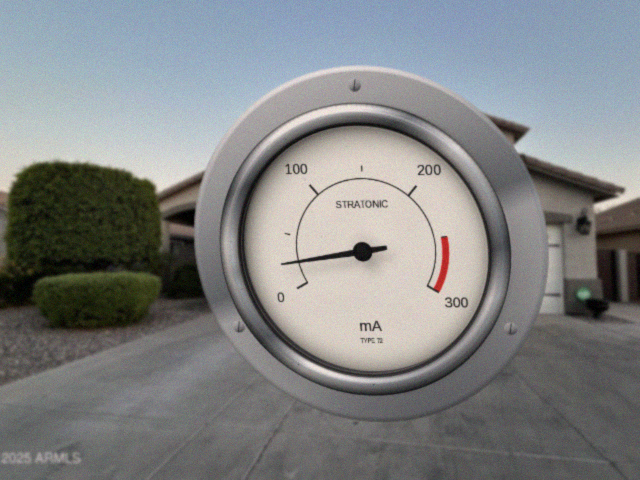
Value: 25 (mA)
